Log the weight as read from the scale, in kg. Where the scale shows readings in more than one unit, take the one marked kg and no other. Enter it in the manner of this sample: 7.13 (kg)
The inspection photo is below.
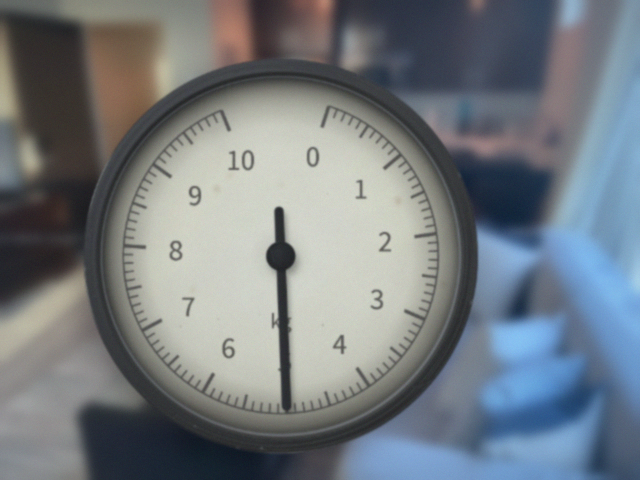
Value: 5 (kg)
